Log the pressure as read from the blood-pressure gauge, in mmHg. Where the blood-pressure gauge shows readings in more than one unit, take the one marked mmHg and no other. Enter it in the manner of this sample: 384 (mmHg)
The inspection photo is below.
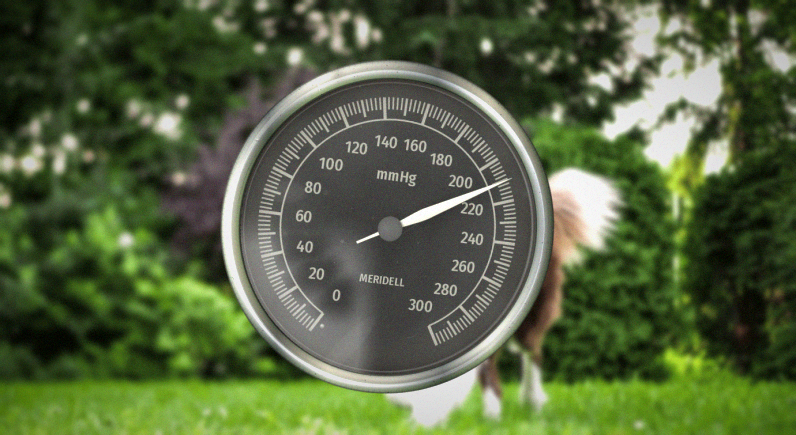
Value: 210 (mmHg)
